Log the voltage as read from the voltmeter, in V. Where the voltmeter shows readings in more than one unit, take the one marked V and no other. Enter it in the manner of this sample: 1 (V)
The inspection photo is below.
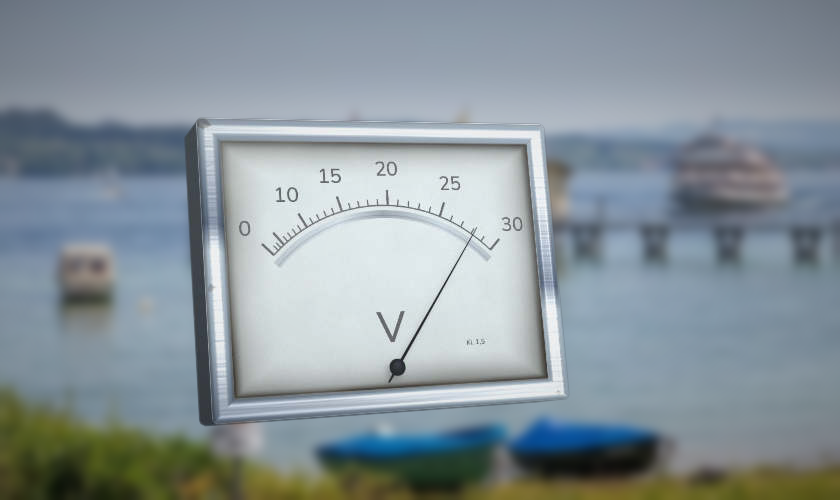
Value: 28 (V)
